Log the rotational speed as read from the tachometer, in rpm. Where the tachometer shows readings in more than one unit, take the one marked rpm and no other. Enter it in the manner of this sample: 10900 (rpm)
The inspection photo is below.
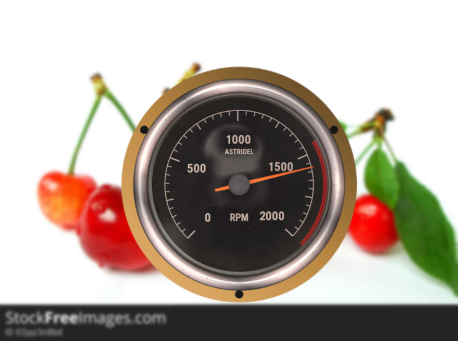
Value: 1575 (rpm)
